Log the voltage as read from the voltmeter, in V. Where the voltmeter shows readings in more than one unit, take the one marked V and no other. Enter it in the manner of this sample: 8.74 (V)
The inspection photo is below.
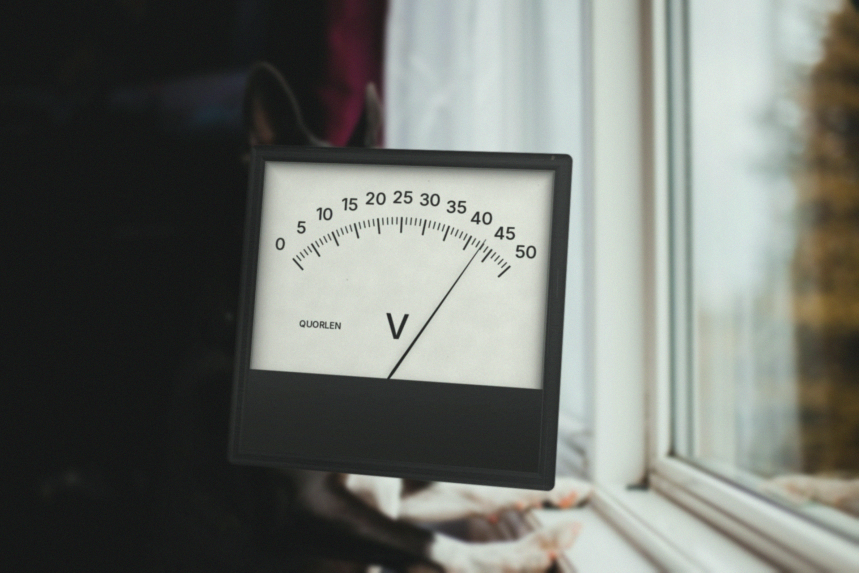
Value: 43 (V)
